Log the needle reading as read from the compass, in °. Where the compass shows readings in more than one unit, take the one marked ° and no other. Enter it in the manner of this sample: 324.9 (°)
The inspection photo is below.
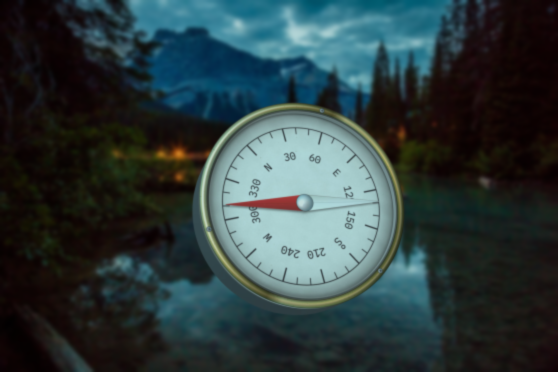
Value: 310 (°)
